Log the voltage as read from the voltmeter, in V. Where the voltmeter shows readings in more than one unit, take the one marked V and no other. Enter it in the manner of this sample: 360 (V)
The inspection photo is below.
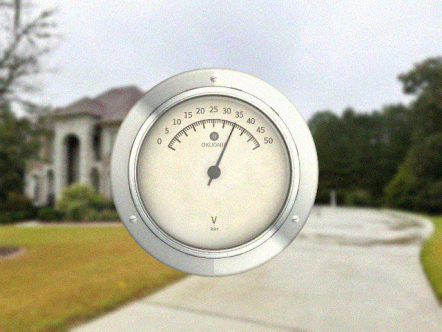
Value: 35 (V)
